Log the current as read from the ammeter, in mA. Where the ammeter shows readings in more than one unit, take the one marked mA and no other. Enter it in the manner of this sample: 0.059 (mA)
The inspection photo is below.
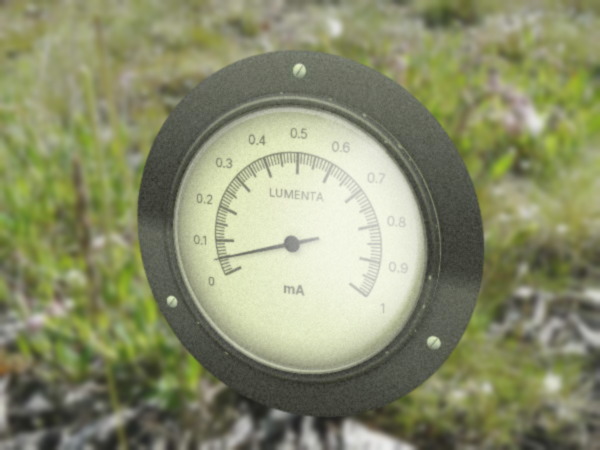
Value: 0.05 (mA)
